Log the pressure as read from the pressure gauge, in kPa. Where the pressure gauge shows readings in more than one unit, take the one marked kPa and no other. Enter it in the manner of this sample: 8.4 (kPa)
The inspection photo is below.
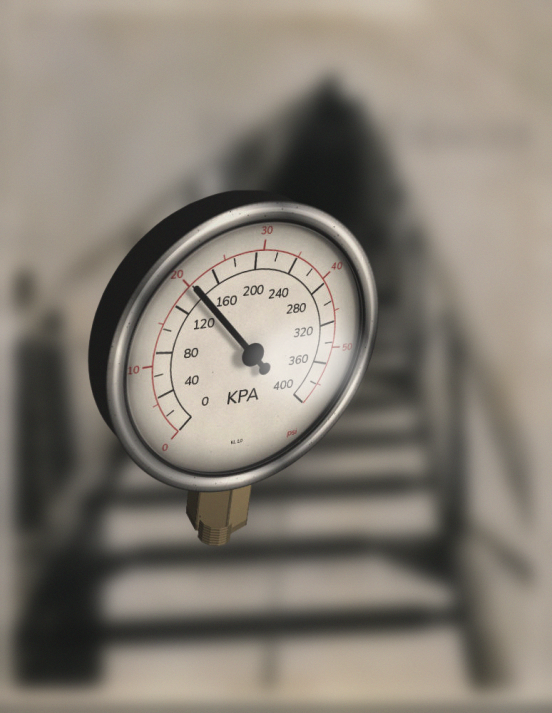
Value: 140 (kPa)
